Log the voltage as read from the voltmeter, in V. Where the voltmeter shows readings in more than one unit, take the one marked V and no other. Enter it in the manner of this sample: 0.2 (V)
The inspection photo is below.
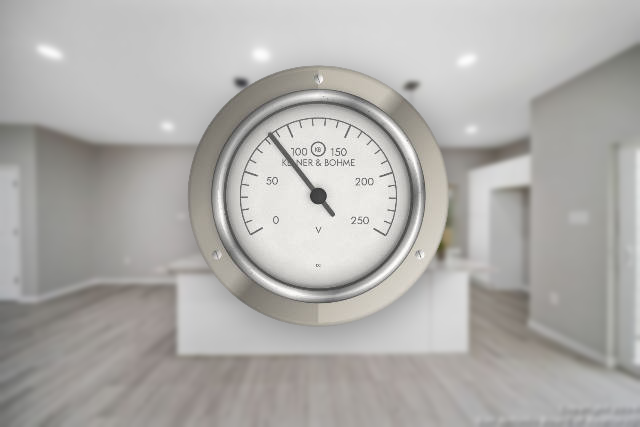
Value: 85 (V)
